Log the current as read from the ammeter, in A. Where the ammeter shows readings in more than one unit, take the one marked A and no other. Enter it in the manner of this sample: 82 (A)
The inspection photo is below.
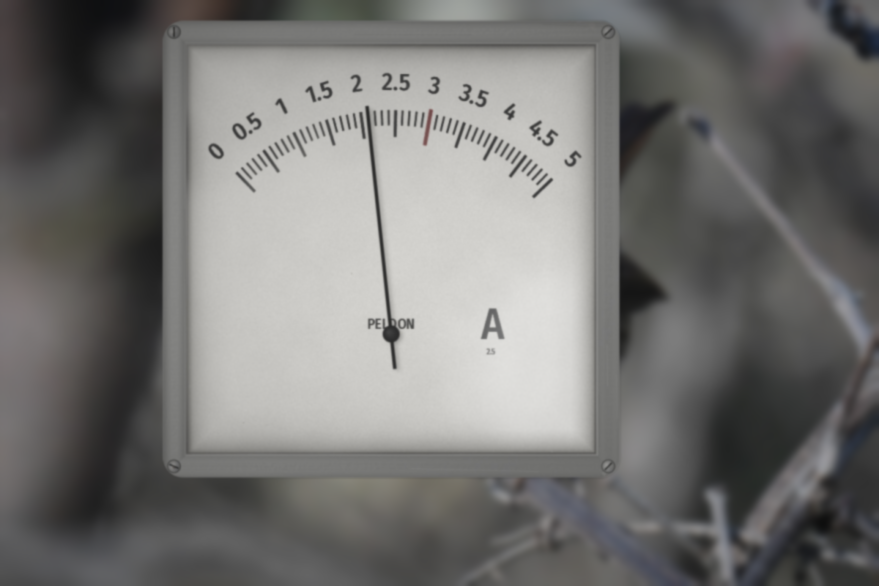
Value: 2.1 (A)
